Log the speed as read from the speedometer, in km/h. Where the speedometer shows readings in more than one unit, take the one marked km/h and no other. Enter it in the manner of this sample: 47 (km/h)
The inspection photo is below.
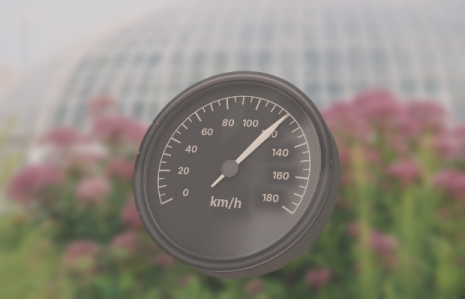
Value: 120 (km/h)
